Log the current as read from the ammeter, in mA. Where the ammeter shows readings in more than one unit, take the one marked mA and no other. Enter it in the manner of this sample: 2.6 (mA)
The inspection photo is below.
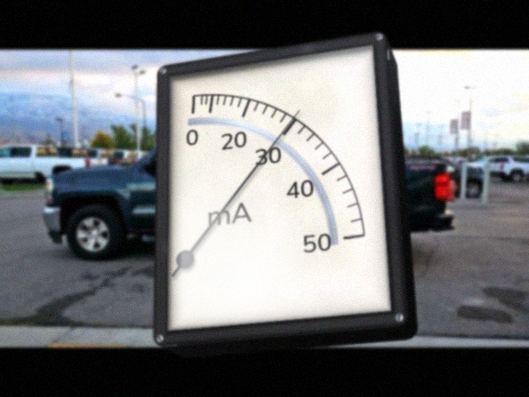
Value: 30 (mA)
